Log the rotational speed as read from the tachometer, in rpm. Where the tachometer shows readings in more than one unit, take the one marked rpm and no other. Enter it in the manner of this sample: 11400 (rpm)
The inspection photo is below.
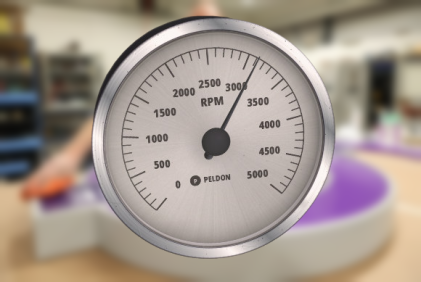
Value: 3100 (rpm)
